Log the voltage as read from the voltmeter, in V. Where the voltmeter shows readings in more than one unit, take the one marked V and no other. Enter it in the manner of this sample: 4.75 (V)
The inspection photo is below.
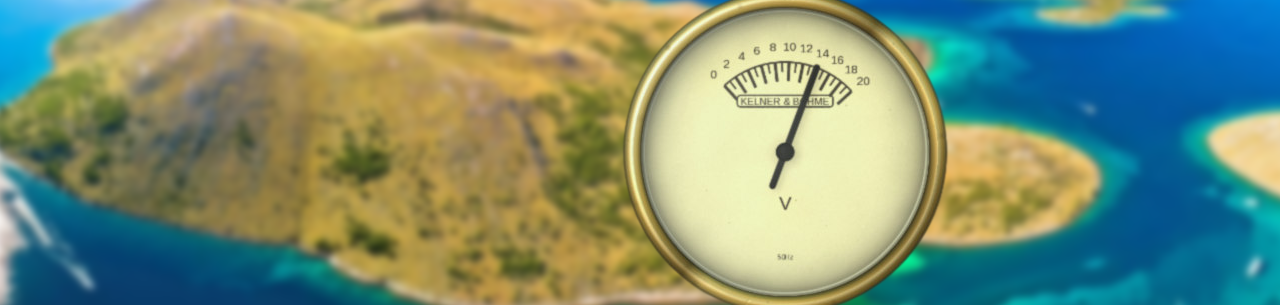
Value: 14 (V)
